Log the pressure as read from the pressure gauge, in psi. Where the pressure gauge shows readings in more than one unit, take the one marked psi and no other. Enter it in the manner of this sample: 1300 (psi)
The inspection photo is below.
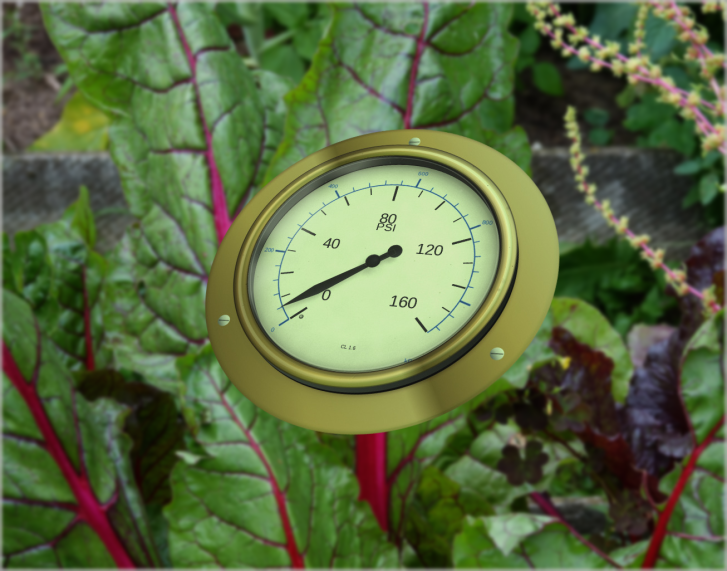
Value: 5 (psi)
